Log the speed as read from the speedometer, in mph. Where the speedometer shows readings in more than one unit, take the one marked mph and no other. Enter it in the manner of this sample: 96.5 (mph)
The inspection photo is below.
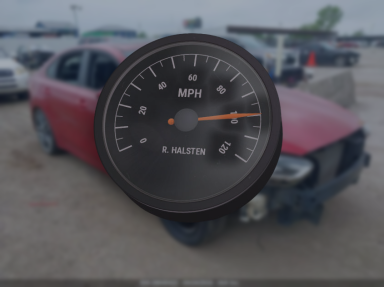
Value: 100 (mph)
